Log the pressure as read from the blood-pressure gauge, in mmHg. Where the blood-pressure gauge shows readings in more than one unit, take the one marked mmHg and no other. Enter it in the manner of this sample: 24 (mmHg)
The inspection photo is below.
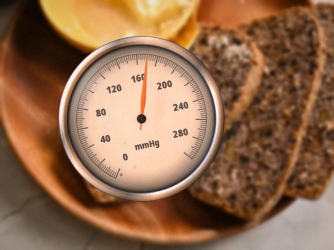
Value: 170 (mmHg)
